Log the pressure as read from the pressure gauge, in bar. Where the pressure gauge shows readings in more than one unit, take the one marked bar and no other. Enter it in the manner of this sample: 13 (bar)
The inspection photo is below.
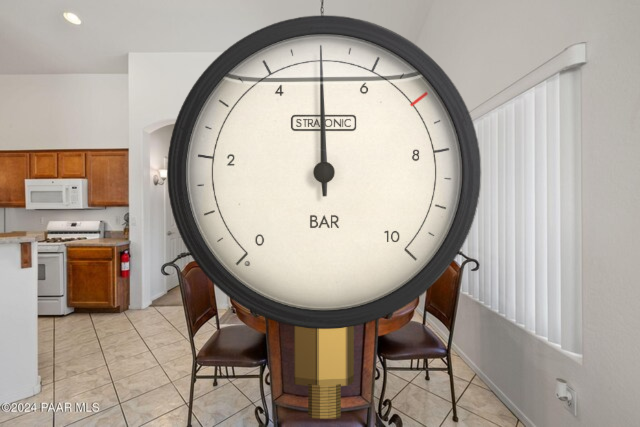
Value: 5 (bar)
